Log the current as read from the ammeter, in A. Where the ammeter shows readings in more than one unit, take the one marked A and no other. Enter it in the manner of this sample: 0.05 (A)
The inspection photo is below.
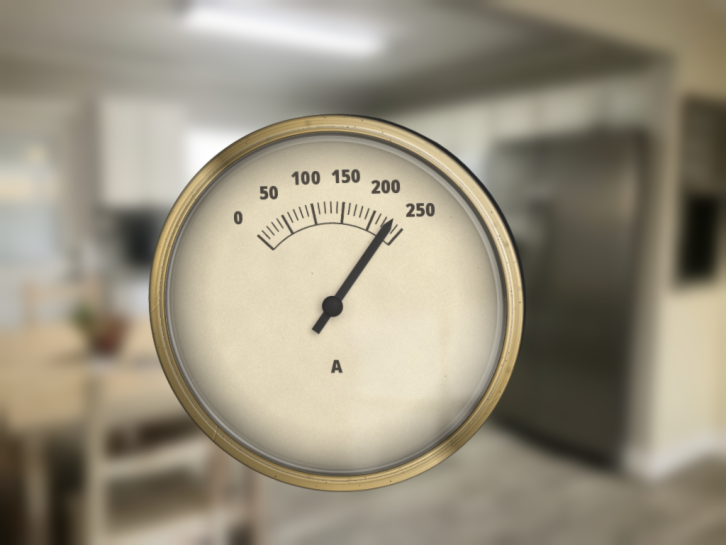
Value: 230 (A)
